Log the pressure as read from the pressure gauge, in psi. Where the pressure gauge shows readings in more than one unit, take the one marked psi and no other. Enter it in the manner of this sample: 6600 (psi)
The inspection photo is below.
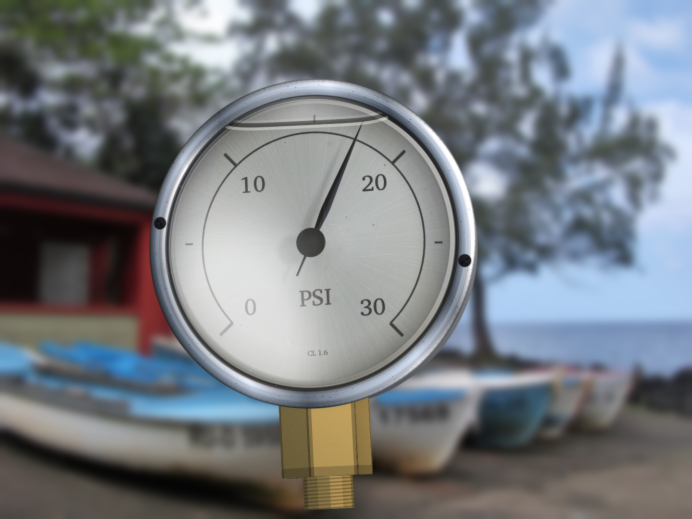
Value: 17.5 (psi)
